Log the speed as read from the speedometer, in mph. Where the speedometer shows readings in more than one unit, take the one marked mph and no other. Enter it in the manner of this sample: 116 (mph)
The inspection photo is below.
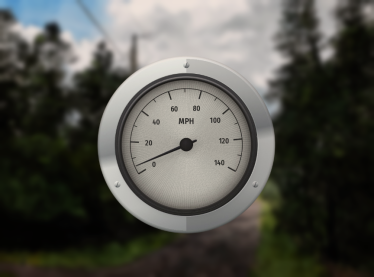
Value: 5 (mph)
